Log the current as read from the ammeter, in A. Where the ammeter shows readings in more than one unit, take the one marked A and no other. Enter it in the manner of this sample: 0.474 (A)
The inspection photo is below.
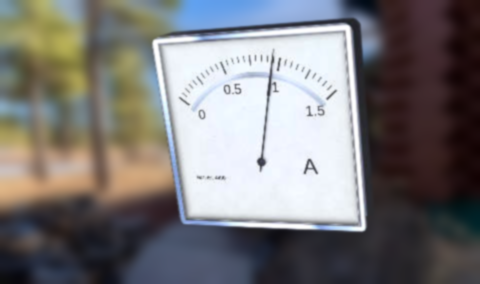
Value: 0.95 (A)
